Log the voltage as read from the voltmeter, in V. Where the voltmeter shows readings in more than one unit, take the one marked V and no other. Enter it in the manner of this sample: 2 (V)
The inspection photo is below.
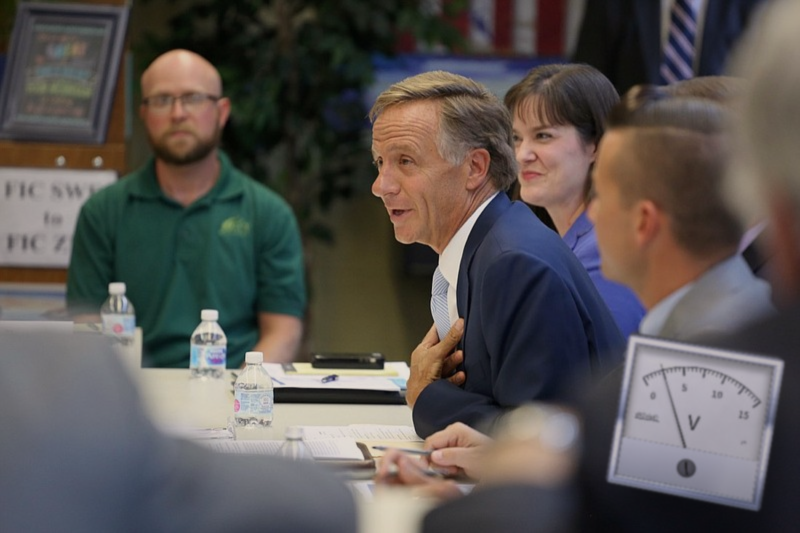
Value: 2.5 (V)
